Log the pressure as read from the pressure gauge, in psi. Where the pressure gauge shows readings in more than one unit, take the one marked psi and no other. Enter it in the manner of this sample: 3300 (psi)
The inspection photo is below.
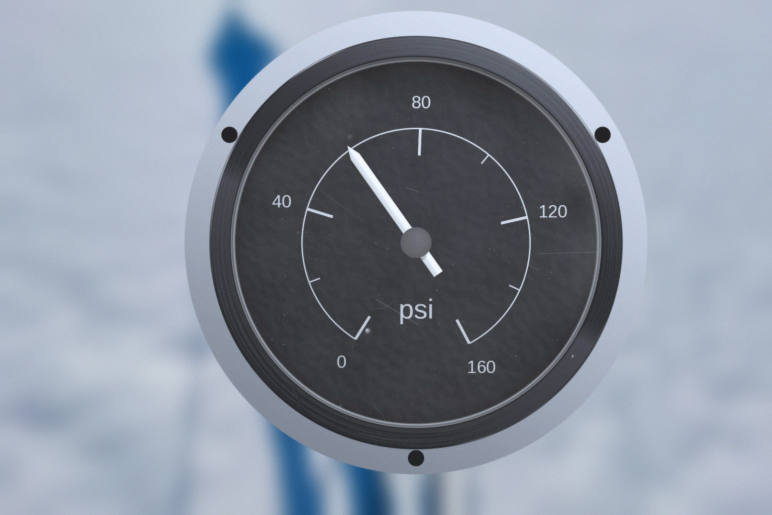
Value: 60 (psi)
